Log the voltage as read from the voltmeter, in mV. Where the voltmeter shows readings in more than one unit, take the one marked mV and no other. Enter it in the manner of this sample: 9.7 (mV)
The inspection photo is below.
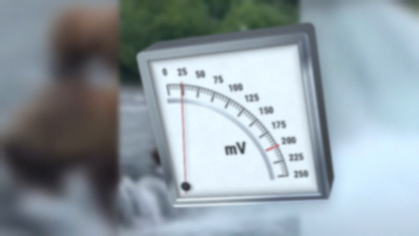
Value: 25 (mV)
